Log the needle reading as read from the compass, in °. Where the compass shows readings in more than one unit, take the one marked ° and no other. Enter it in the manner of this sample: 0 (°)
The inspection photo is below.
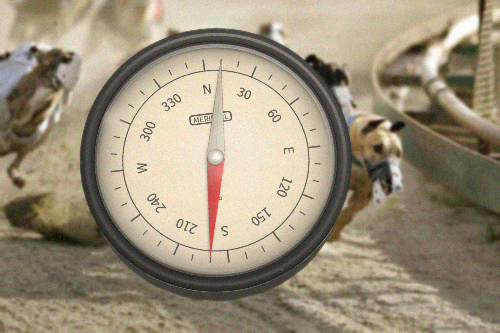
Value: 190 (°)
